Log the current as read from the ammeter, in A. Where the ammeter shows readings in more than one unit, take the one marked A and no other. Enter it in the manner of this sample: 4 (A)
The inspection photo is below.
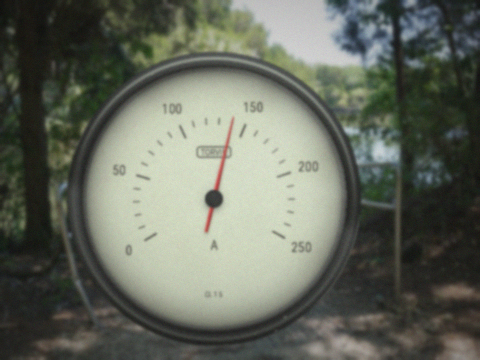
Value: 140 (A)
